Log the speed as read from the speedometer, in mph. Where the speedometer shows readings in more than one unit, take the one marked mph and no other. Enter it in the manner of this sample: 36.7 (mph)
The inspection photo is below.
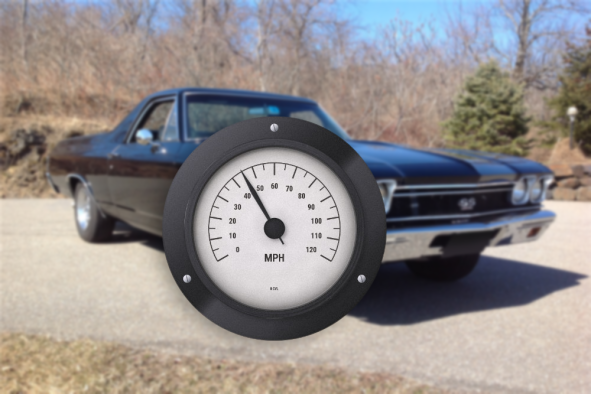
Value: 45 (mph)
